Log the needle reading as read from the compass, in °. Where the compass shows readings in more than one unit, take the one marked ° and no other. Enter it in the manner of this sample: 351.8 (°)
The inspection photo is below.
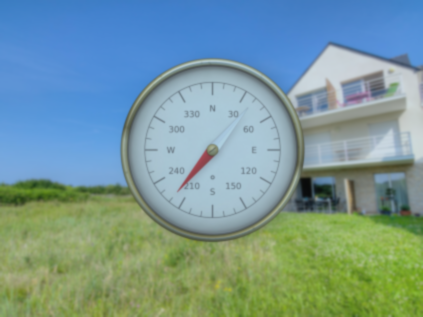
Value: 220 (°)
